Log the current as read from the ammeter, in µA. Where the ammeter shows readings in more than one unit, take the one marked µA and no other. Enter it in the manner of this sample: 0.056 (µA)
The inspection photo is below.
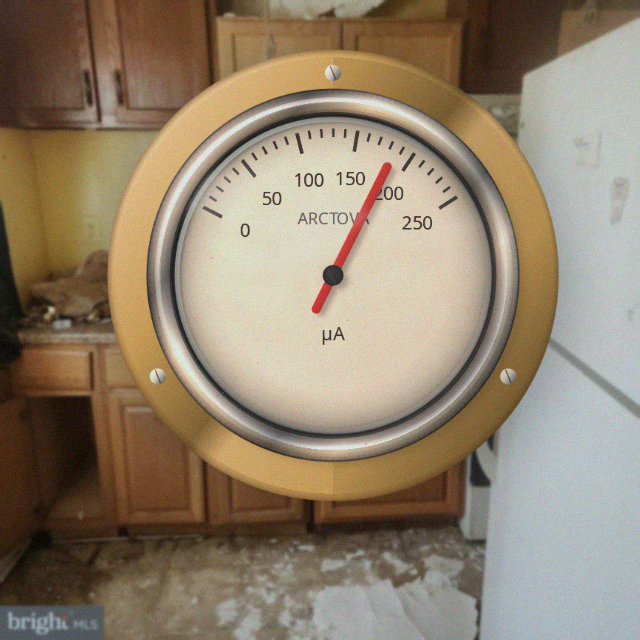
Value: 185 (µA)
